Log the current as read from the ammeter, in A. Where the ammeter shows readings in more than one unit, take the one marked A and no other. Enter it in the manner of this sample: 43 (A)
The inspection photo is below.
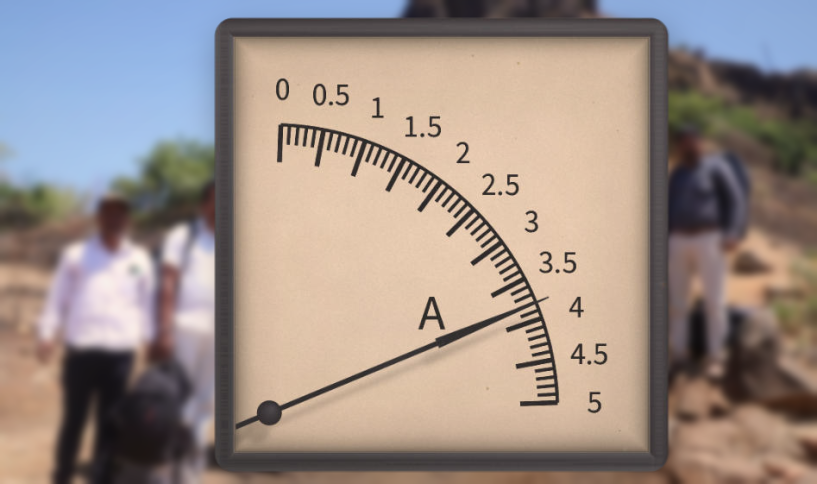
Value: 3.8 (A)
